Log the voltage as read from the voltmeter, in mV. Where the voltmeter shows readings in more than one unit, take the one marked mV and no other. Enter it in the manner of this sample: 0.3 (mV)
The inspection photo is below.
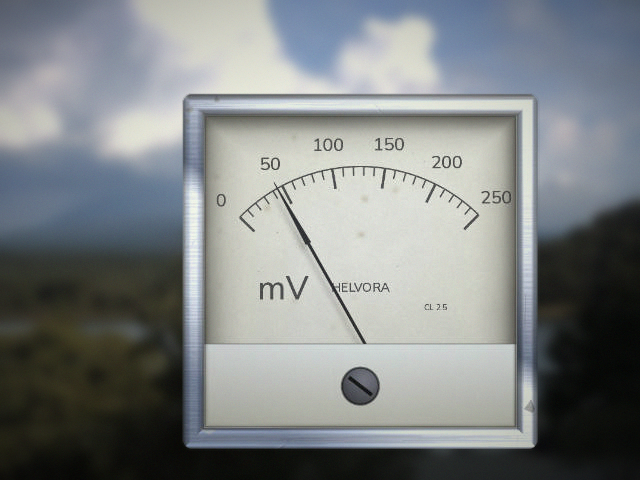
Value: 45 (mV)
